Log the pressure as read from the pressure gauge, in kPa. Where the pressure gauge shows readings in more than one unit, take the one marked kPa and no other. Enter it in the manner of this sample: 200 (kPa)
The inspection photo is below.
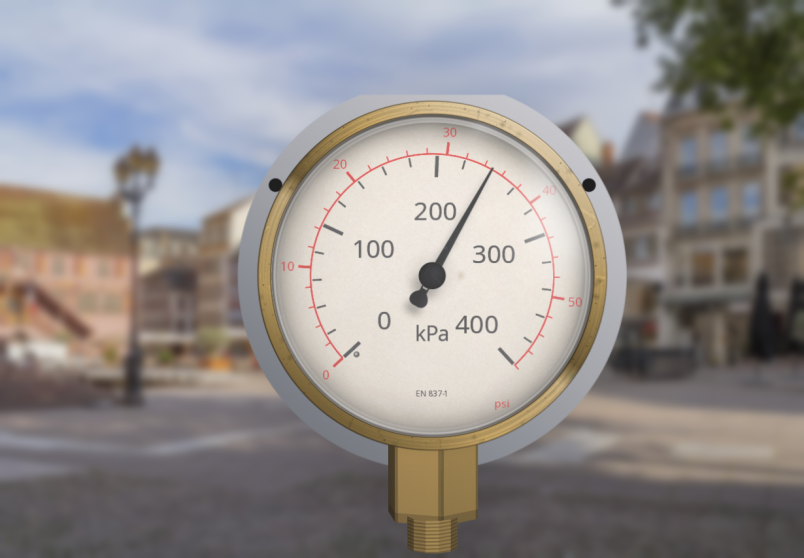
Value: 240 (kPa)
